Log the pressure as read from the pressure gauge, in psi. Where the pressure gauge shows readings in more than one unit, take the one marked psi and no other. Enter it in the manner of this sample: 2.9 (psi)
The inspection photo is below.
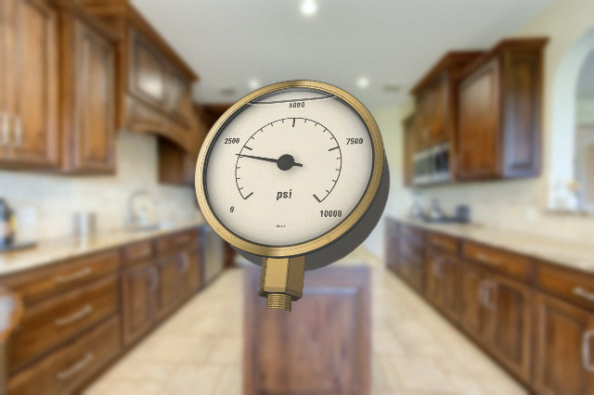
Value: 2000 (psi)
